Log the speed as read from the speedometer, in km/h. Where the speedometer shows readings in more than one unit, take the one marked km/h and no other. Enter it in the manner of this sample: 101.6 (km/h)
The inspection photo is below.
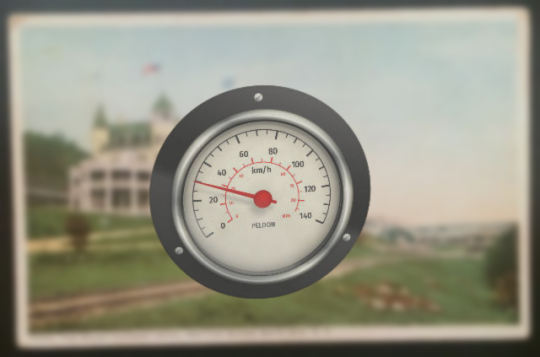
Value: 30 (km/h)
